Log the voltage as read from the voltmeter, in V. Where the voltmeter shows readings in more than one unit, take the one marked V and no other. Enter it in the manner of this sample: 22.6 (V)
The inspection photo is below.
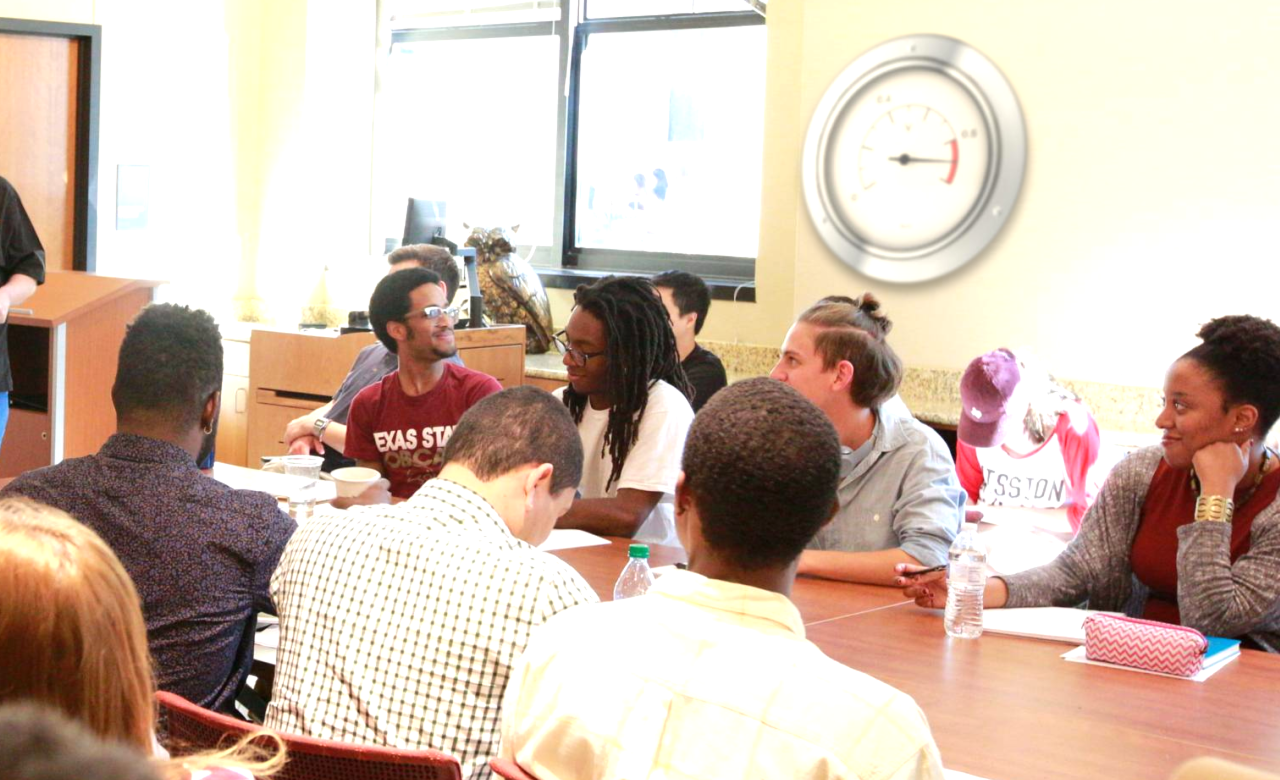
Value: 0.9 (V)
